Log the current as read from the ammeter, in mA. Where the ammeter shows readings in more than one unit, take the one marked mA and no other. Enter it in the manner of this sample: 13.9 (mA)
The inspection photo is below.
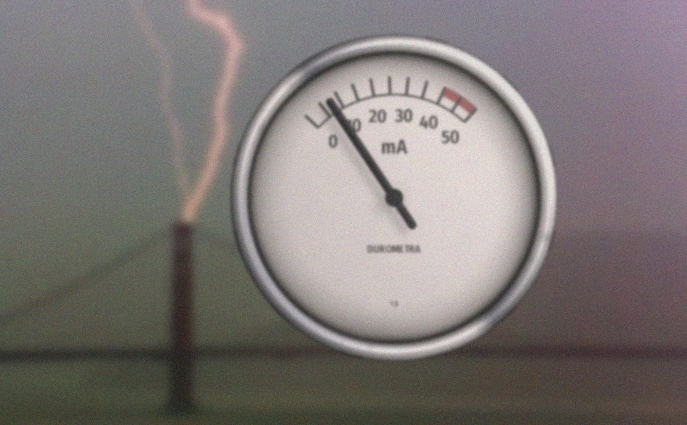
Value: 7.5 (mA)
